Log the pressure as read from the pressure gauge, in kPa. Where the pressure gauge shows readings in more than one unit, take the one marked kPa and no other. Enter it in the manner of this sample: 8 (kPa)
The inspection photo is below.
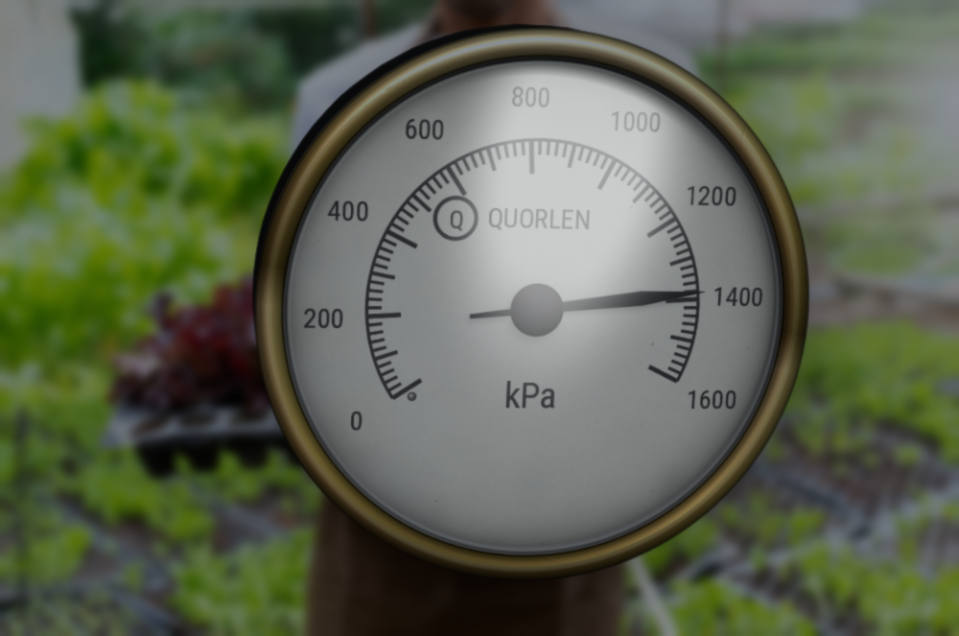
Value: 1380 (kPa)
